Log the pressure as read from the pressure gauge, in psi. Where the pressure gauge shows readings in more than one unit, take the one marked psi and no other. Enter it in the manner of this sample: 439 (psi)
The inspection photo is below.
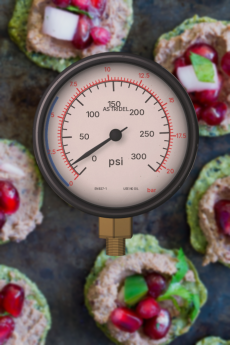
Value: 15 (psi)
